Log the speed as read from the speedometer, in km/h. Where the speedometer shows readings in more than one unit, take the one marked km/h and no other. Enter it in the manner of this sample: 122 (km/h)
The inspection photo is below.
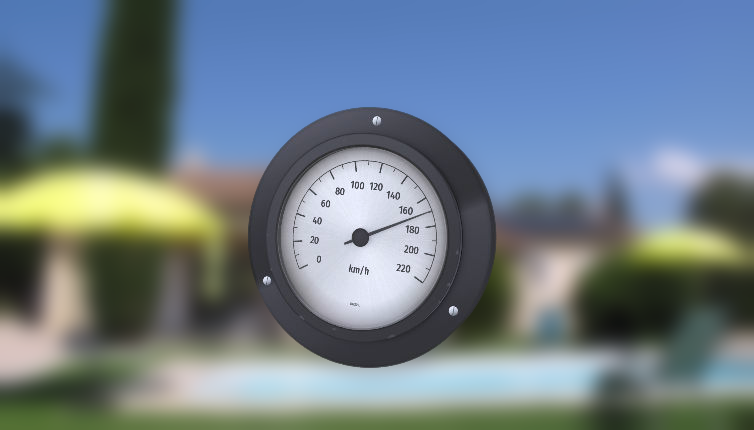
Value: 170 (km/h)
